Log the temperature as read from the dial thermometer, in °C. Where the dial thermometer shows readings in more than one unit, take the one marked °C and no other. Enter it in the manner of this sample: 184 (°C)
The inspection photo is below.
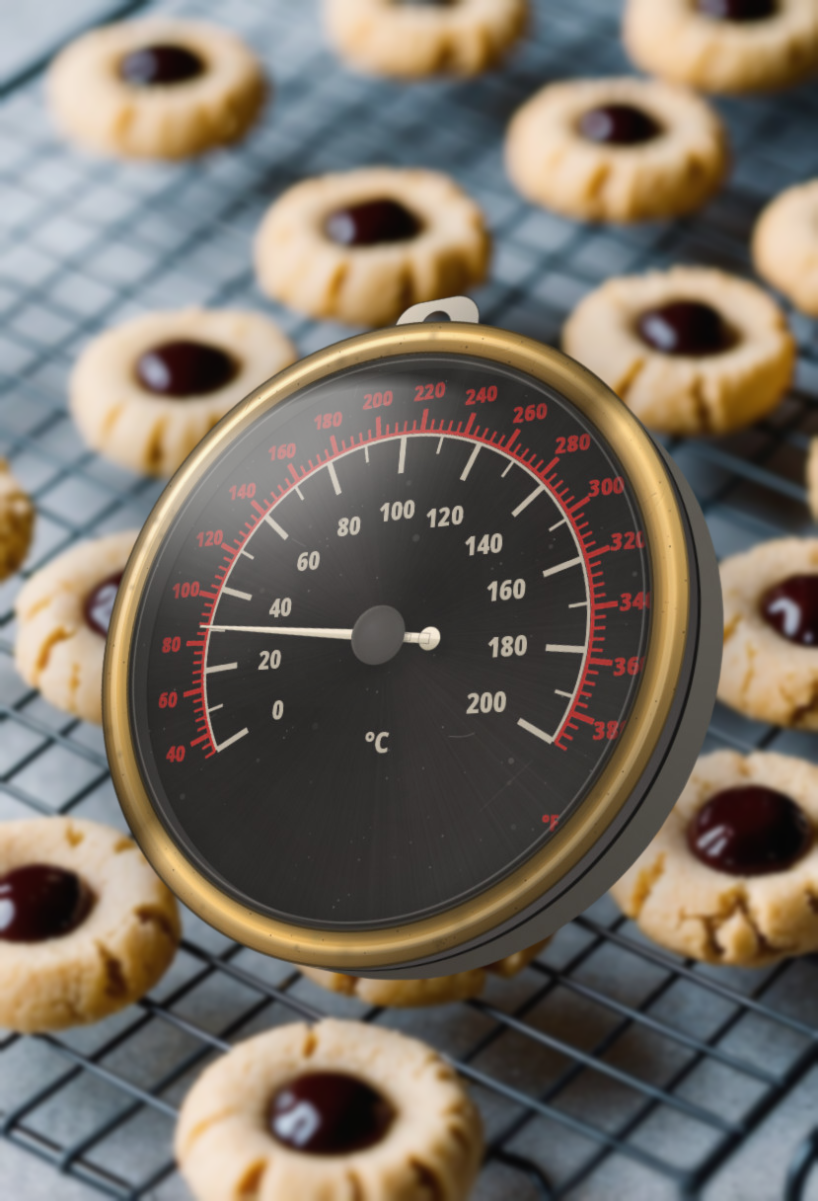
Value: 30 (°C)
